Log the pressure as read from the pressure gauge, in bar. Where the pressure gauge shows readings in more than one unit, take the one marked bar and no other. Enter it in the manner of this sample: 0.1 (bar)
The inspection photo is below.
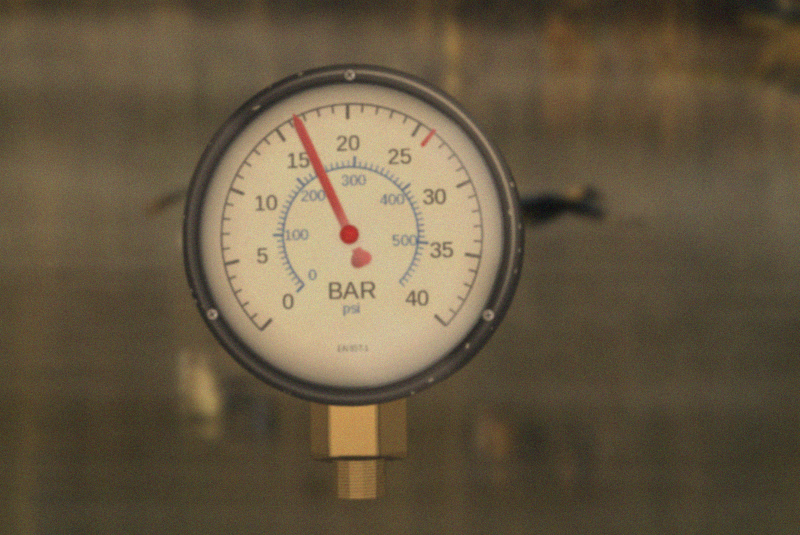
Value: 16.5 (bar)
